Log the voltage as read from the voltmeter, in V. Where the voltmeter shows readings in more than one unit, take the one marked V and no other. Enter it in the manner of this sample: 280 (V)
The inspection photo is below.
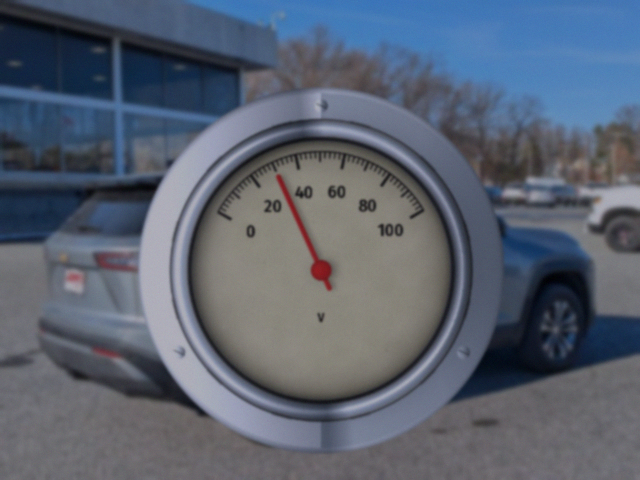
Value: 30 (V)
